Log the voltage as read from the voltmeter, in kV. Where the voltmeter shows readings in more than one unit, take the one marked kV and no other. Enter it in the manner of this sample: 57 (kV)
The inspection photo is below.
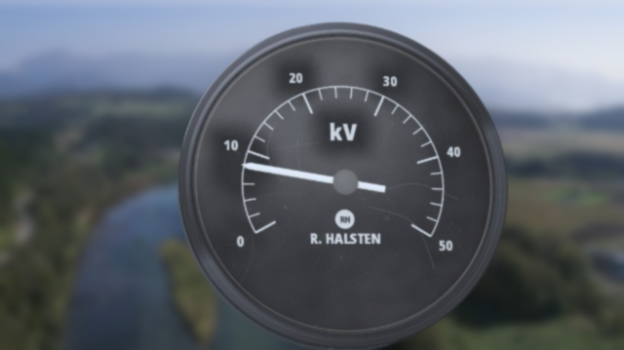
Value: 8 (kV)
